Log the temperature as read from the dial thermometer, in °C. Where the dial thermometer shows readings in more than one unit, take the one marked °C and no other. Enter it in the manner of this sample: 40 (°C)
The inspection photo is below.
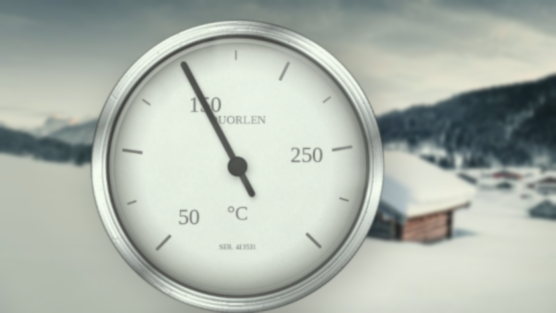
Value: 150 (°C)
